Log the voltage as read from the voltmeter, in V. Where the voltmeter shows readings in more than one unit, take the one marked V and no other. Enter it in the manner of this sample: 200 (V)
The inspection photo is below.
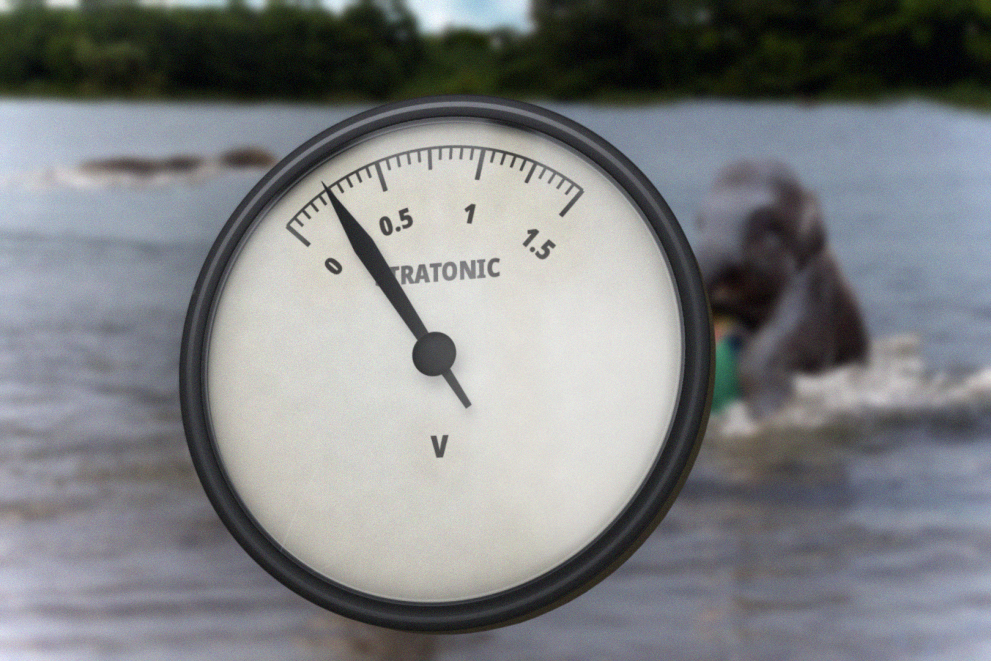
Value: 0.25 (V)
